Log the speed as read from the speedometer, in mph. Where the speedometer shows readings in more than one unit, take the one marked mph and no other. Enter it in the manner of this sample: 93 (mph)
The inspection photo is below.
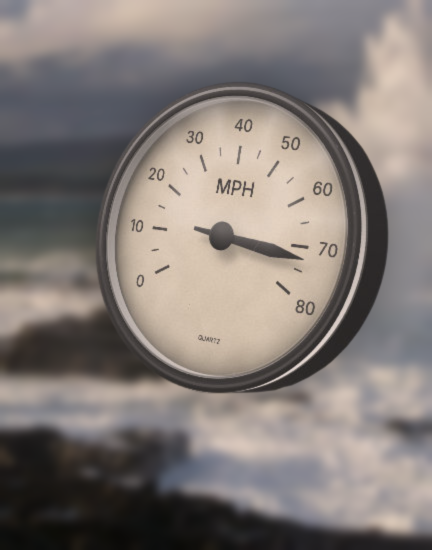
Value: 72.5 (mph)
